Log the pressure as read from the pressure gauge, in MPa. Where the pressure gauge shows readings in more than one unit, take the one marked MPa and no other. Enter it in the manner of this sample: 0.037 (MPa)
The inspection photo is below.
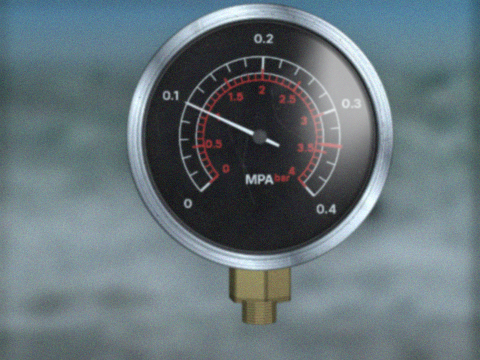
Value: 0.1 (MPa)
